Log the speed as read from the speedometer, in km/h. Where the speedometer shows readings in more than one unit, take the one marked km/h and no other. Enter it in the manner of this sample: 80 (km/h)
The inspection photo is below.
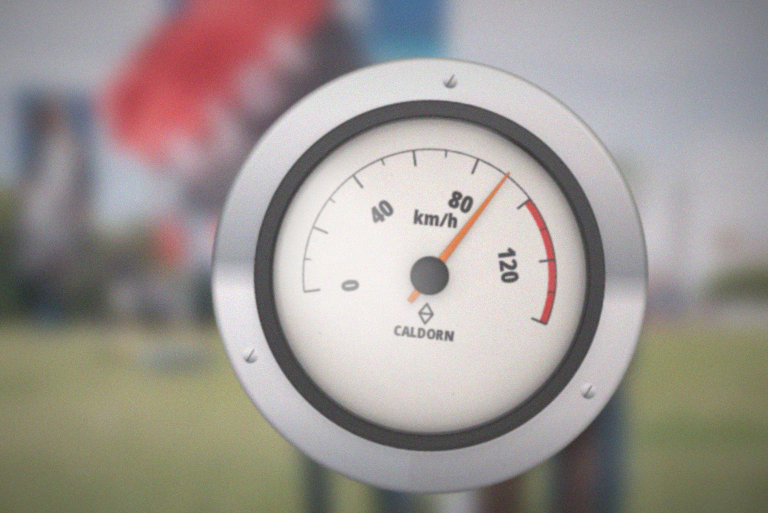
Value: 90 (km/h)
